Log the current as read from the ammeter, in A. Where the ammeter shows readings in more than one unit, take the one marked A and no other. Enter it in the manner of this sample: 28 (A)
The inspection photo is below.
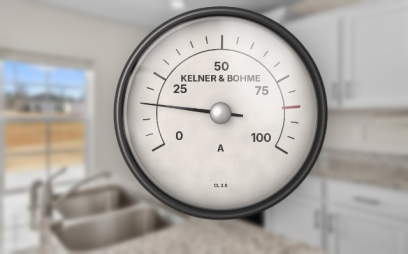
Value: 15 (A)
